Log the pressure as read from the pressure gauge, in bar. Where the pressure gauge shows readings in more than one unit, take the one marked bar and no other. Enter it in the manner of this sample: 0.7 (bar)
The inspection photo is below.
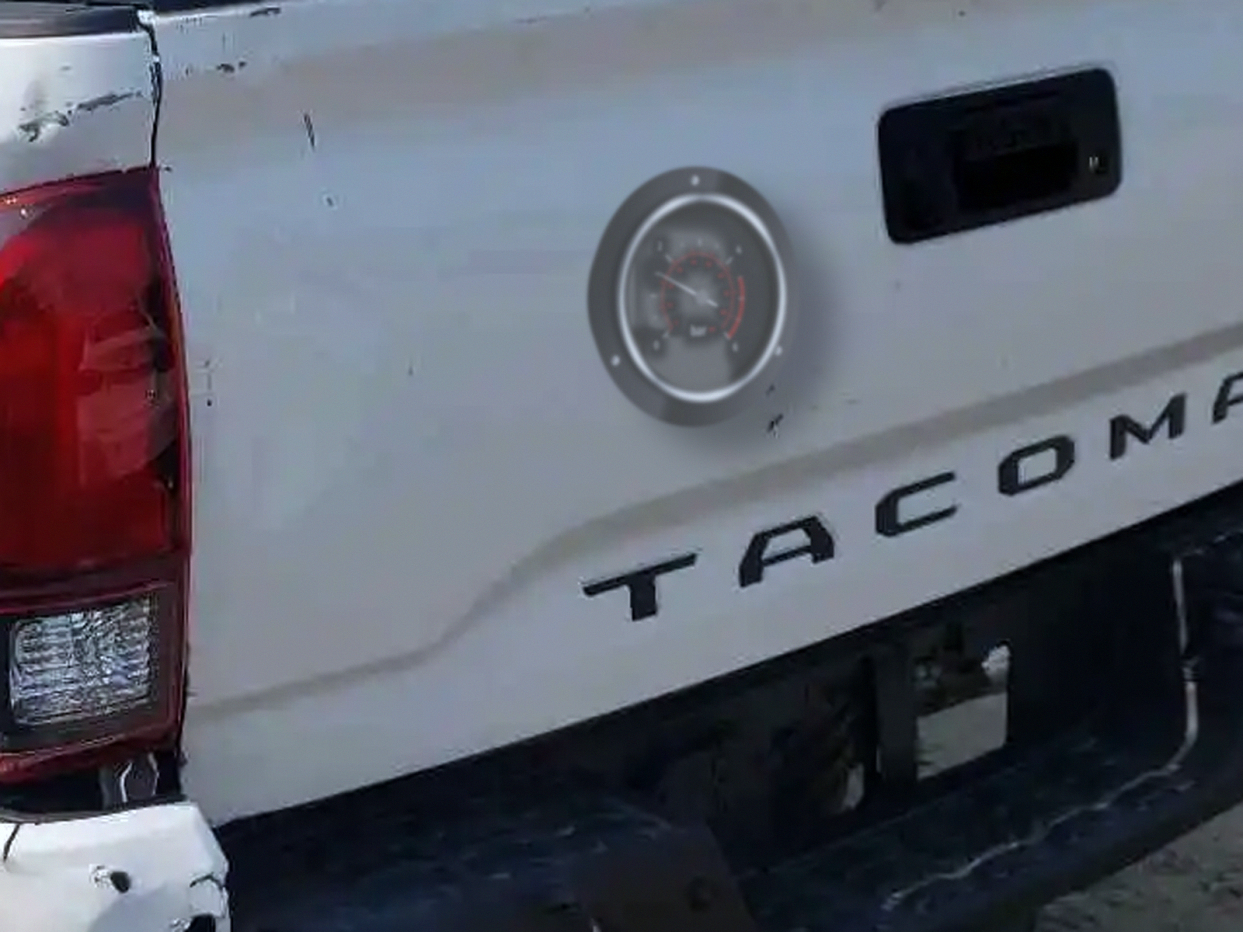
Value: 1.5 (bar)
